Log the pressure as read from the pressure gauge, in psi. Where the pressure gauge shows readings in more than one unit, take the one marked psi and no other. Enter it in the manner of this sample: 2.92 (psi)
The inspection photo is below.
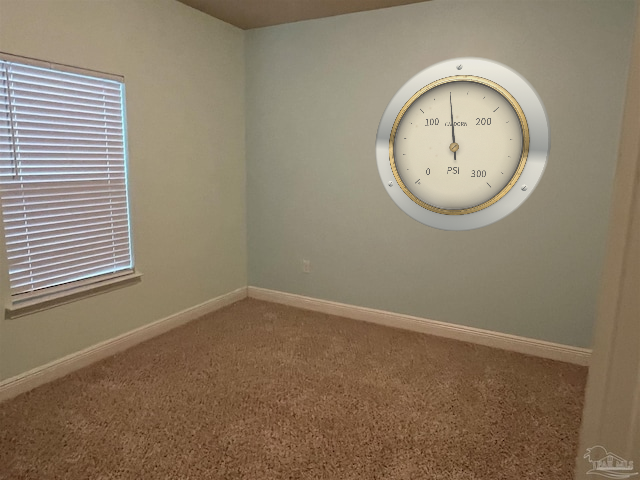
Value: 140 (psi)
